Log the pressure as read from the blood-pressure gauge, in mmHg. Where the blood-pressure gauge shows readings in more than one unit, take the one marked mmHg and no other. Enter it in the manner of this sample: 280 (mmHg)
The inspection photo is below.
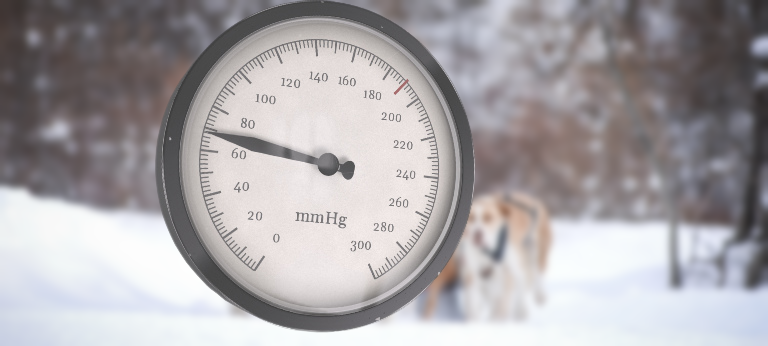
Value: 68 (mmHg)
